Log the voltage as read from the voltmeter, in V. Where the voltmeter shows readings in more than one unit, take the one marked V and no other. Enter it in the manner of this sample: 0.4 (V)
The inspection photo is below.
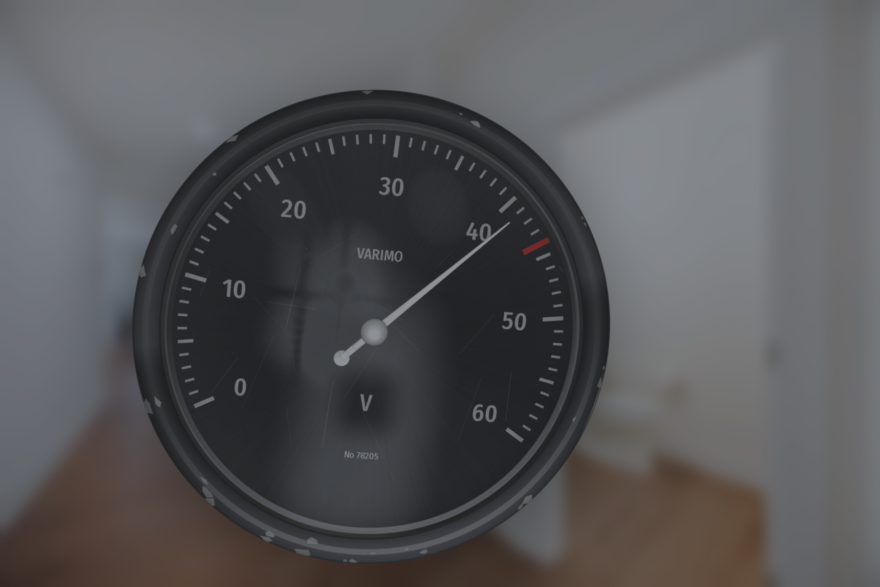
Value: 41 (V)
